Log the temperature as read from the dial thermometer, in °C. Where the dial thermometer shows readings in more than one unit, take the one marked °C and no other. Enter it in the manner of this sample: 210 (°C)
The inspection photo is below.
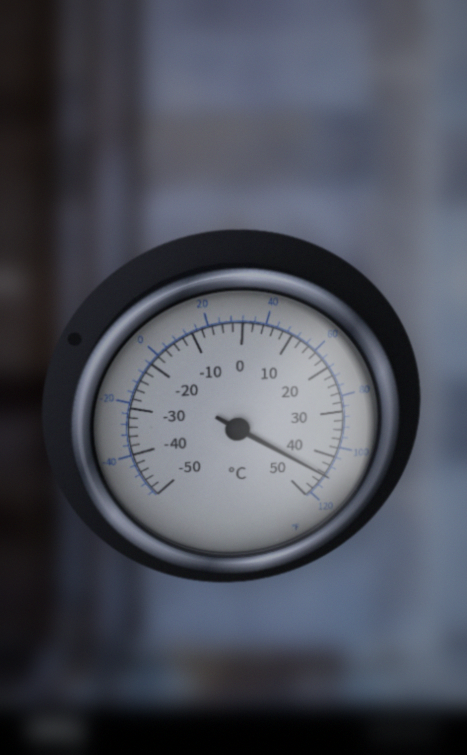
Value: 44 (°C)
